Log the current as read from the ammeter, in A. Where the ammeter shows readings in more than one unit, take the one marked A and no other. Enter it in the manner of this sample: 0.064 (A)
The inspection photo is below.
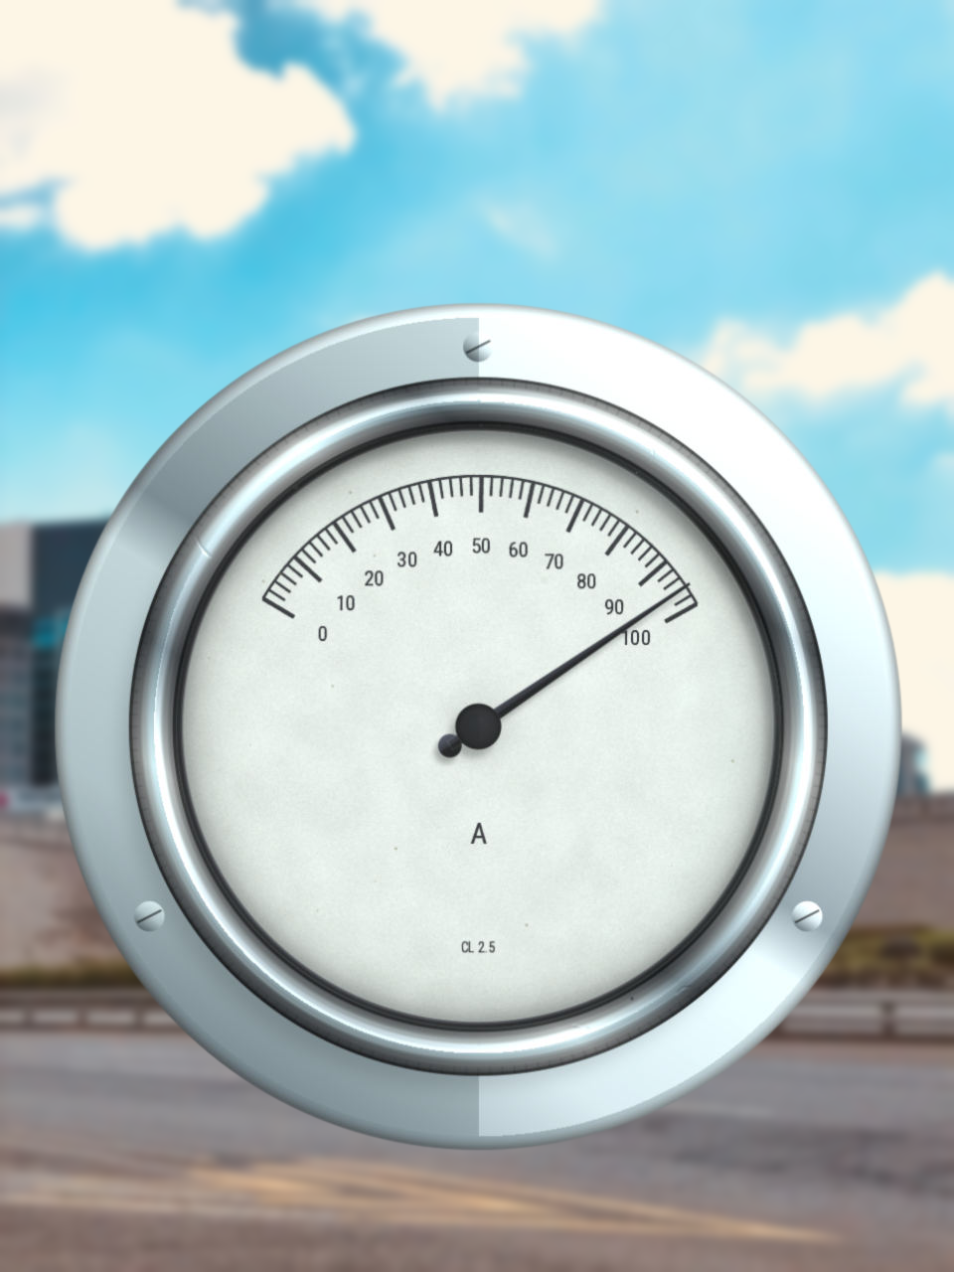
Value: 96 (A)
